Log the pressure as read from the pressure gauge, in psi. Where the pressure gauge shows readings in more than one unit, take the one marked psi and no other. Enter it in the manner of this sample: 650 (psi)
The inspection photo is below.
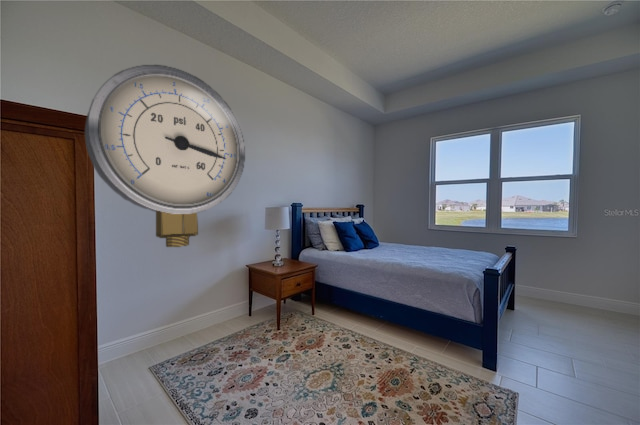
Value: 52.5 (psi)
